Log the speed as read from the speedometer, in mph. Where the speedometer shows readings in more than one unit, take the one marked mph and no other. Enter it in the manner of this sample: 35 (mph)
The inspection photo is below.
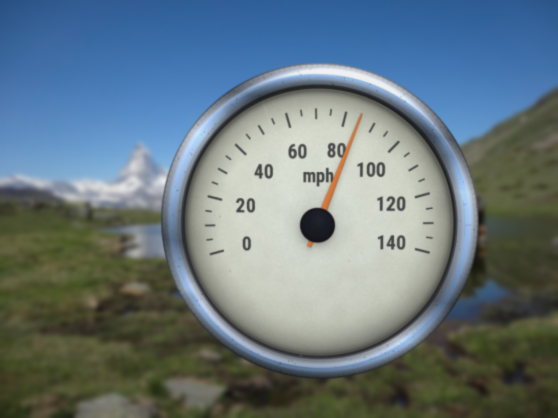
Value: 85 (mph)
